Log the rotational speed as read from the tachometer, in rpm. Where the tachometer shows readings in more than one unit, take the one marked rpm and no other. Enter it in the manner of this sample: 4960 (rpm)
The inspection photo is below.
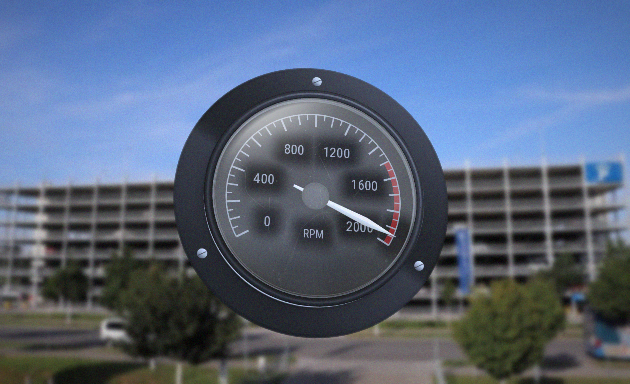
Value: 1950 (rpm)
